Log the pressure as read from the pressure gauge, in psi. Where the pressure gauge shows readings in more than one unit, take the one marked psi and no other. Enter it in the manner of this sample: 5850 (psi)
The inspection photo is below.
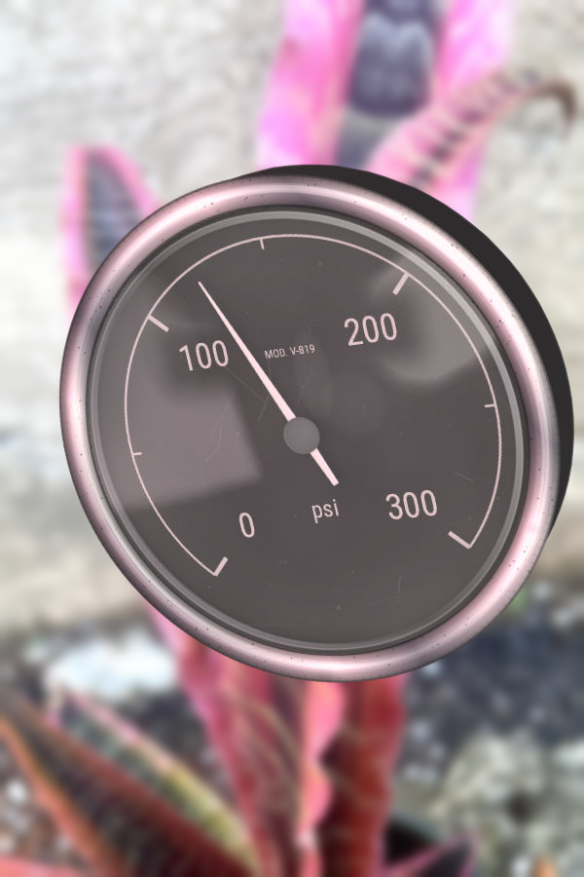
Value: 125 (psi)
